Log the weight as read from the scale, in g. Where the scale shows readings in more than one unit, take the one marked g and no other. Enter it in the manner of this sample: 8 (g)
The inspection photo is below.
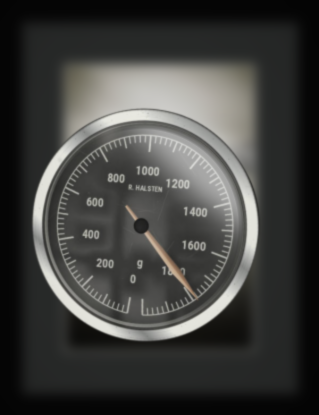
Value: 1780 (g)
